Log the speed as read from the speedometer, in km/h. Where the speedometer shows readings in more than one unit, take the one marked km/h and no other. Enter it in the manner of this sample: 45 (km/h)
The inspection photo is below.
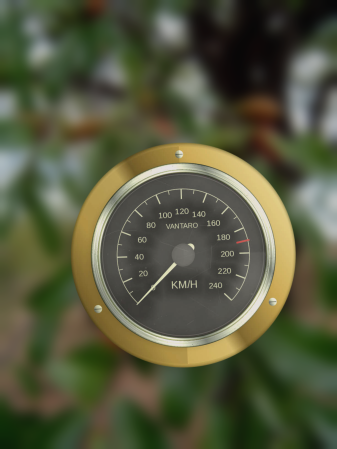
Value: 0 (km/h)
